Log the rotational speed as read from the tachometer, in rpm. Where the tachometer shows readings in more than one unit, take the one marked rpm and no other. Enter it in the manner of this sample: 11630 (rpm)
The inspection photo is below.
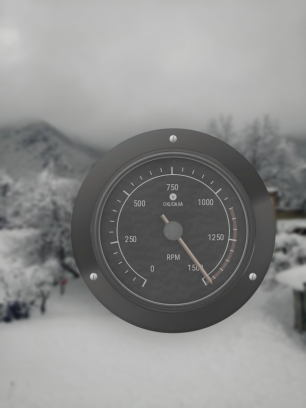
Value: 1475 (rpm)
